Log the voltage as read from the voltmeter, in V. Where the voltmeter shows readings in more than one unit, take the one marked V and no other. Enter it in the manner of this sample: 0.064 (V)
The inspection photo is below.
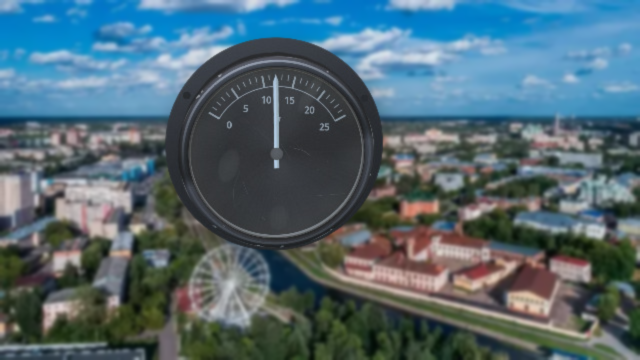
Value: 12 (V)
